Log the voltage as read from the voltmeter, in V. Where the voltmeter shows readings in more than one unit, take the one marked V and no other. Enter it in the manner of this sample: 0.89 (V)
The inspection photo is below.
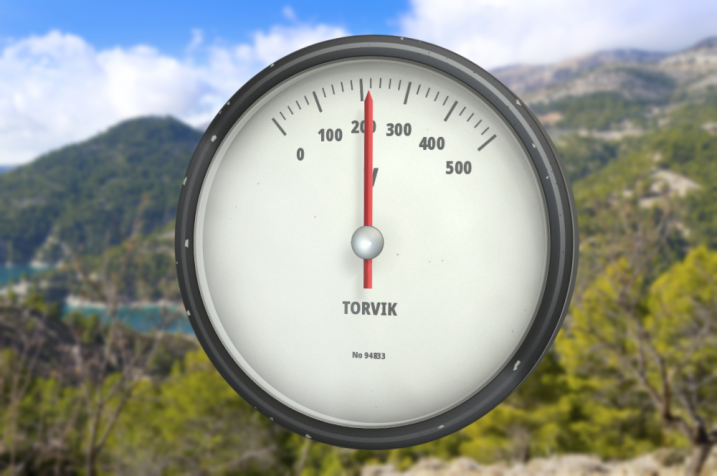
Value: 220 (V)
